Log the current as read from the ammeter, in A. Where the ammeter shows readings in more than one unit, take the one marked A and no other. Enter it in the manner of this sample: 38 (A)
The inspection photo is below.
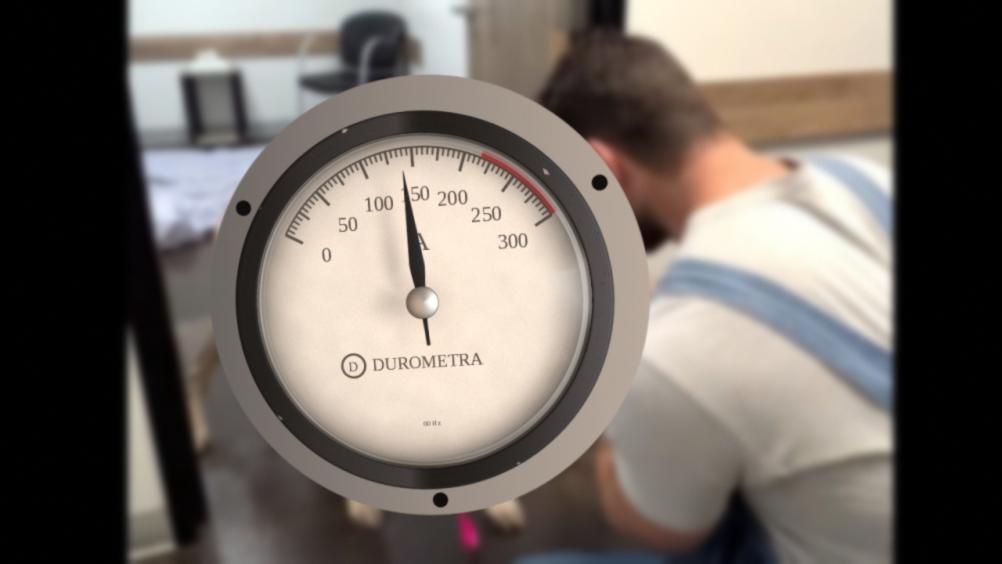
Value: 140 (A)
